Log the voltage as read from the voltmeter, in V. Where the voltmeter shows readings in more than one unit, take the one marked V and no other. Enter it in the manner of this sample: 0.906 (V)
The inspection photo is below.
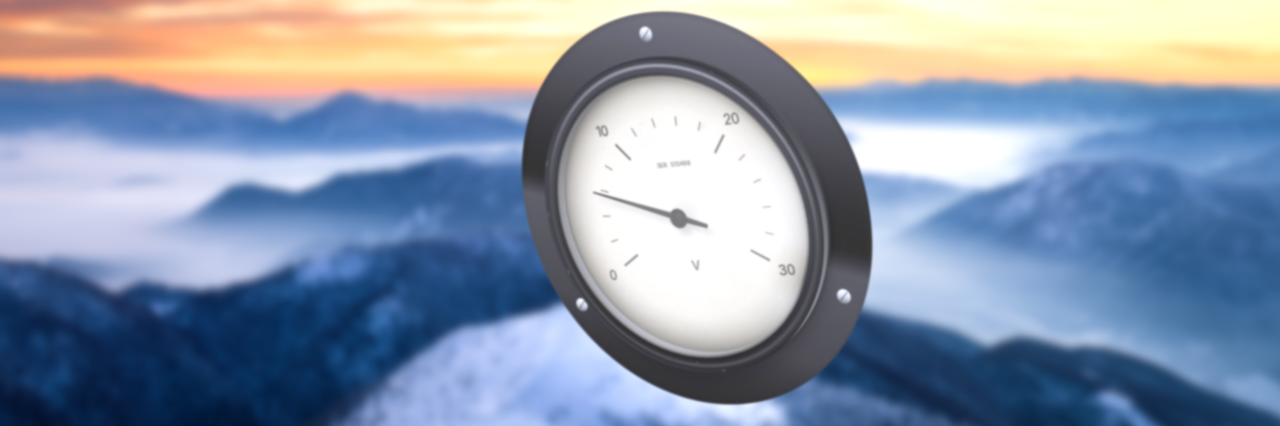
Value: 6 (V)
